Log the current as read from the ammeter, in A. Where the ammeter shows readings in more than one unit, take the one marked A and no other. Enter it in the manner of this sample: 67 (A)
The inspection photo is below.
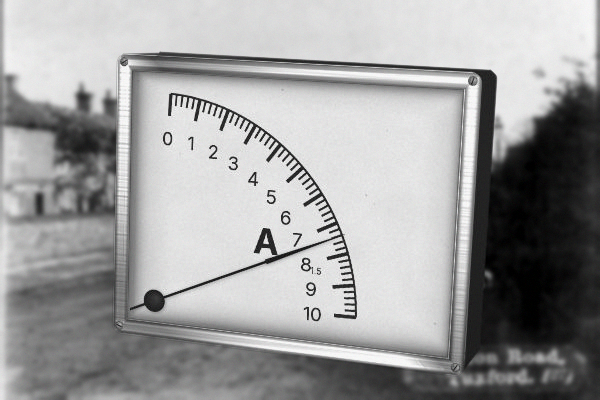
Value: 7.4 (A)
